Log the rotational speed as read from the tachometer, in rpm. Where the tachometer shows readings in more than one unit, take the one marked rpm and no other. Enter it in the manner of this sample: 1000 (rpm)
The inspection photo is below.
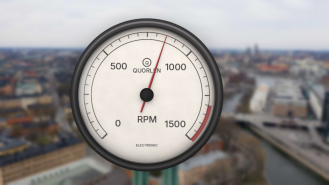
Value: 850 (rpm)
